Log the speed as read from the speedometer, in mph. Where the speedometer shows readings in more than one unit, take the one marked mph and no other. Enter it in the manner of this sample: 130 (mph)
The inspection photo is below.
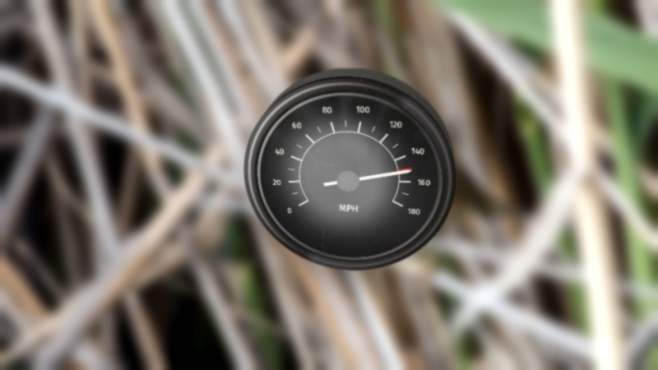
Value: 150 (mph)
